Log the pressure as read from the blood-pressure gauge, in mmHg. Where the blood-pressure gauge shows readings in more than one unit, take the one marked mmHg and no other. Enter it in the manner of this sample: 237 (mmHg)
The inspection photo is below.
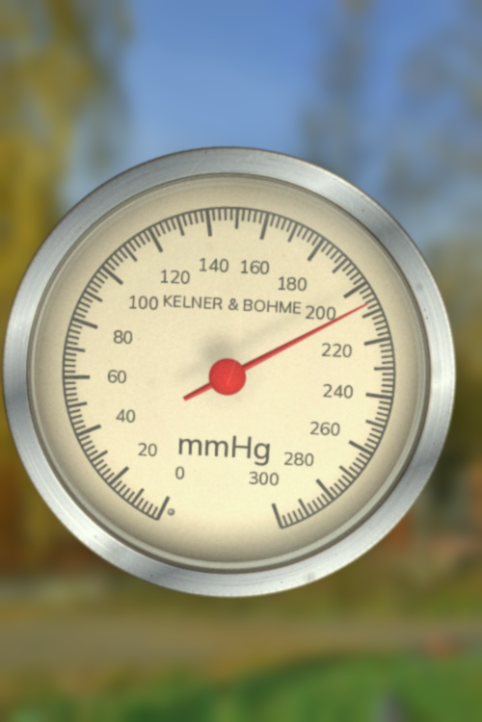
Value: 206 (mmHg)
